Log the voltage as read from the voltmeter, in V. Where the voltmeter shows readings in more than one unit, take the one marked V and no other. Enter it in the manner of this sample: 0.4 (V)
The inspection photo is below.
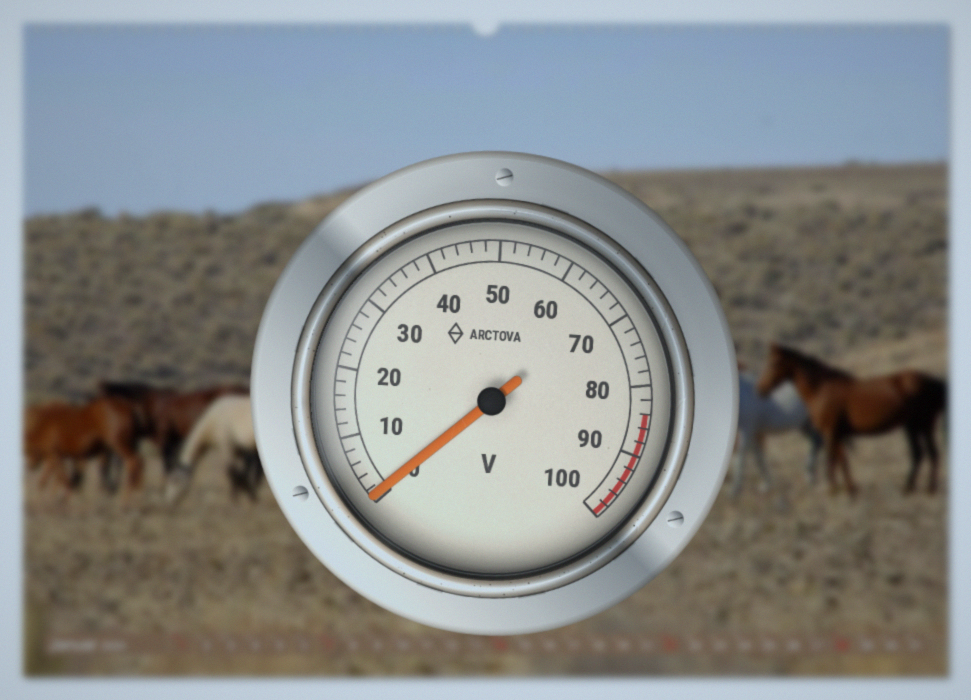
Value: 1 (V)
